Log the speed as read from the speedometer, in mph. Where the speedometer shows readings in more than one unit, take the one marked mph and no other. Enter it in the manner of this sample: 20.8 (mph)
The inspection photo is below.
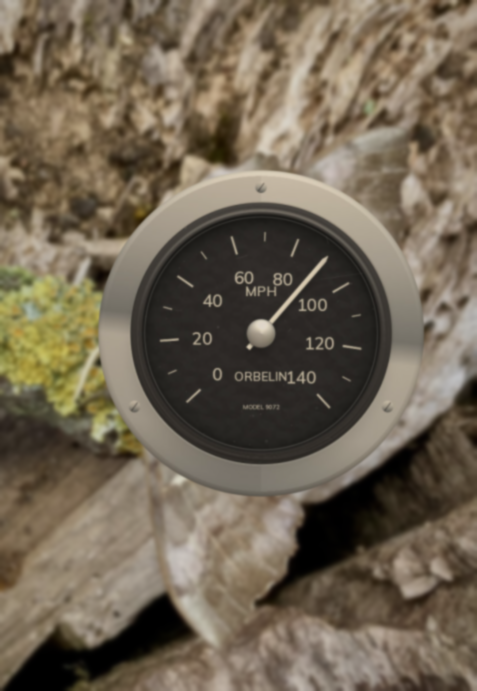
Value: 90 (mph)
